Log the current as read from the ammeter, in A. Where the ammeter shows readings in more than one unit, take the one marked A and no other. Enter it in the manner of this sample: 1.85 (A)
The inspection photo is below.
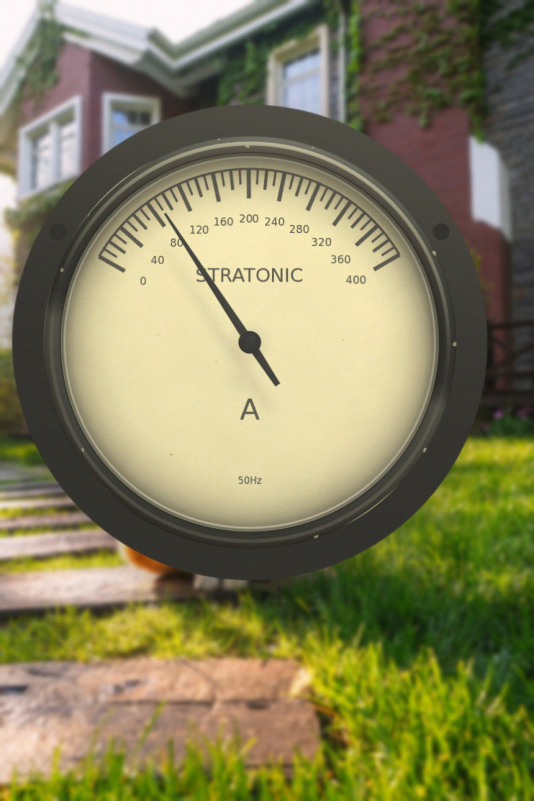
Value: 90 (A)
